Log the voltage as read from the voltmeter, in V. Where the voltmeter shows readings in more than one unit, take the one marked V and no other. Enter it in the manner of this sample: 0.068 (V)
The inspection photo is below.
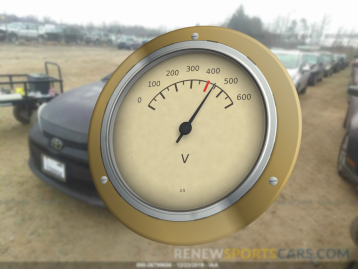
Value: 450 (V)
